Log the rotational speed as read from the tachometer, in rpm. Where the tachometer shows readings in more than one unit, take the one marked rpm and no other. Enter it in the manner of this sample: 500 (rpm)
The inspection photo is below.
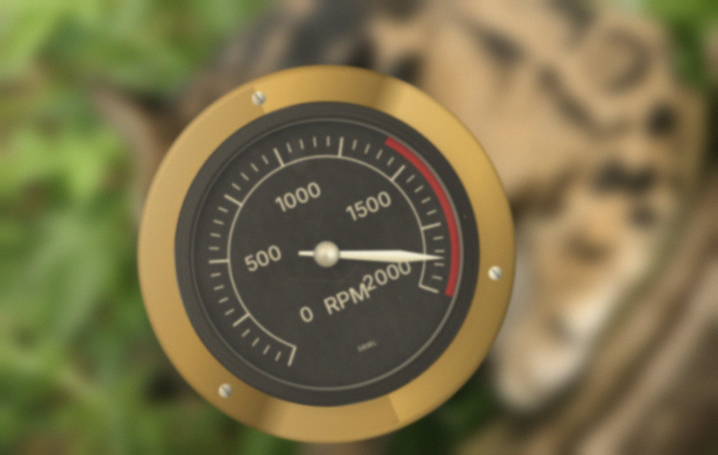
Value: 1875 (rpm)
